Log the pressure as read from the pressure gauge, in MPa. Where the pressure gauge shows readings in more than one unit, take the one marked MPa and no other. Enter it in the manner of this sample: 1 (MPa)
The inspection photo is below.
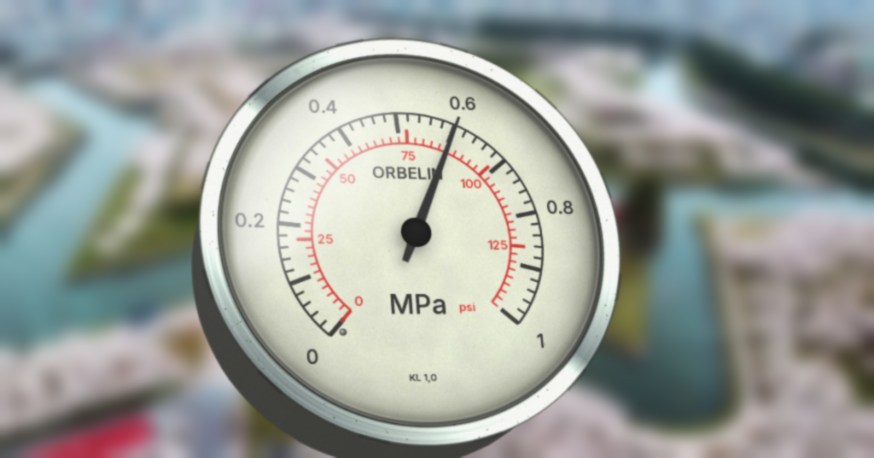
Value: 0.6 (MPa)
